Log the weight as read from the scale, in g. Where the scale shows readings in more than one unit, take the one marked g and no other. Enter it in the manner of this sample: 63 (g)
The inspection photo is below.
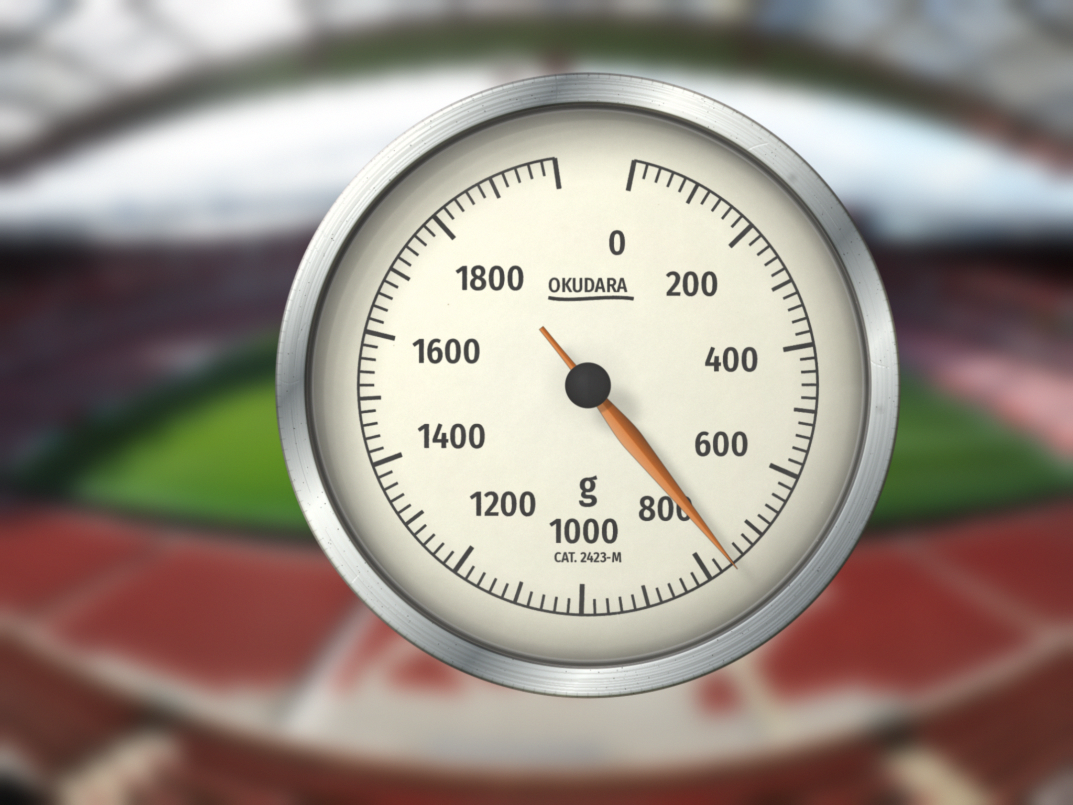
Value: 760 (g)
